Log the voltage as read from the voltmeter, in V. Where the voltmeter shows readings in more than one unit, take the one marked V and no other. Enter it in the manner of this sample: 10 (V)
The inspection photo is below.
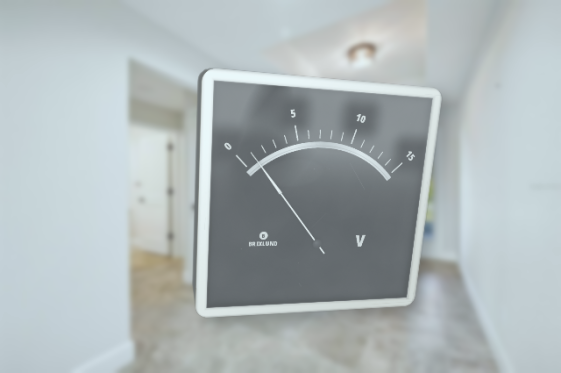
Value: 1 (V)
